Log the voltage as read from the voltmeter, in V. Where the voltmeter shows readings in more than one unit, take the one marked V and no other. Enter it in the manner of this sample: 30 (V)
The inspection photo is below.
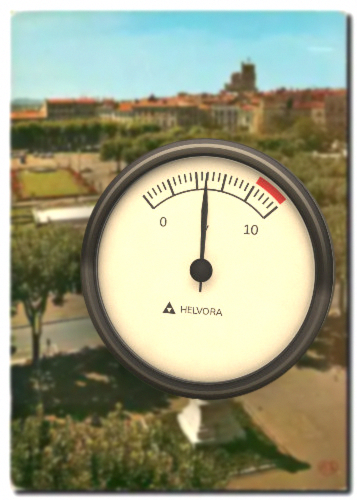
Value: 4.8 (V)
